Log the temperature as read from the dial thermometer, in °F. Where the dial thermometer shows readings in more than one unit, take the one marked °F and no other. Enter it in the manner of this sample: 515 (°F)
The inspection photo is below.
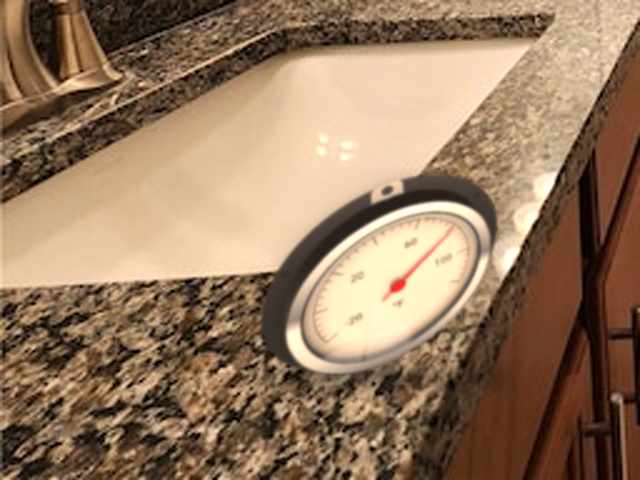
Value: 80 (°F)
